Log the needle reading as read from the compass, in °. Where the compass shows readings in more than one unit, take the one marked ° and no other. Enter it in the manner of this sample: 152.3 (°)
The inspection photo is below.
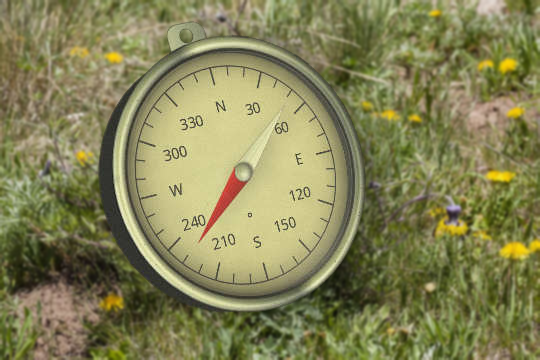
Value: 230 (°)
